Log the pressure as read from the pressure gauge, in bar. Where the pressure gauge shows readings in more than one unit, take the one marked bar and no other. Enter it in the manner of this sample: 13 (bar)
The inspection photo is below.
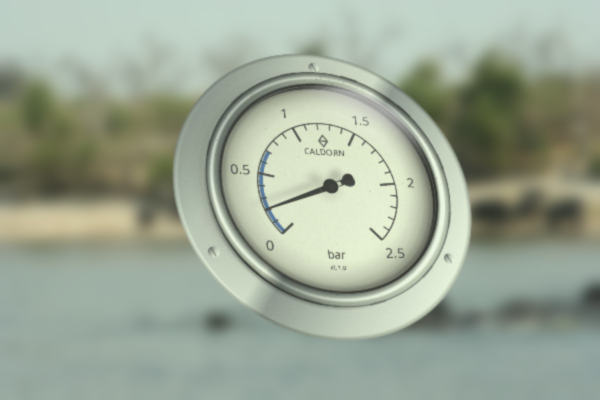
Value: 0.2 (bar)
